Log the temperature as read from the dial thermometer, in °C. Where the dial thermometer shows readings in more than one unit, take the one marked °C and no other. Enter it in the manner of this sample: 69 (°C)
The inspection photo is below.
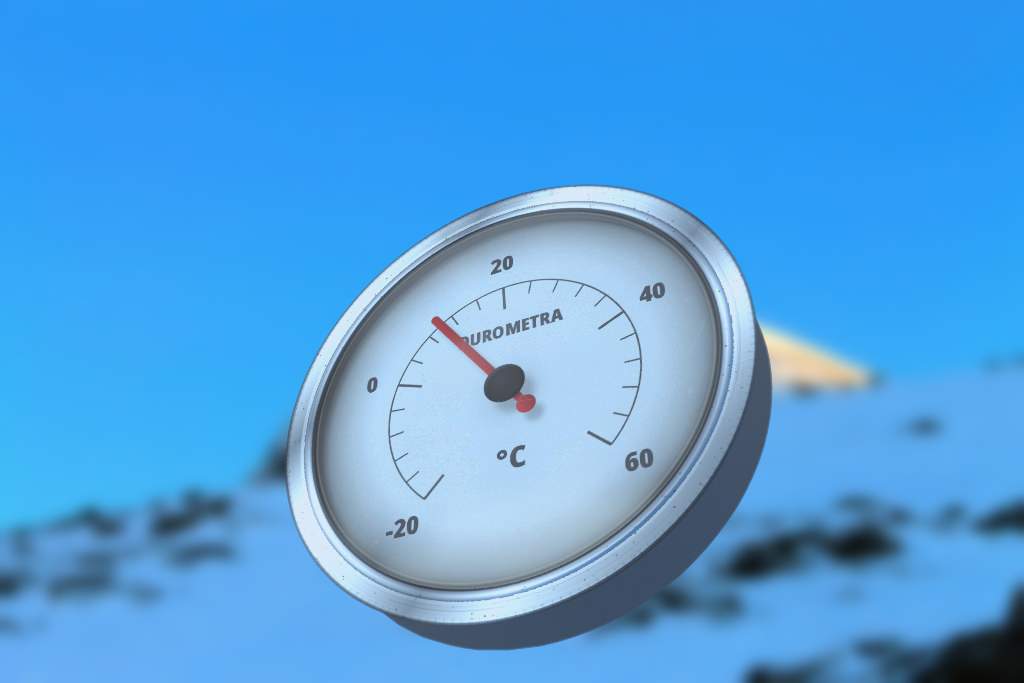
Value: 10 (°C)
